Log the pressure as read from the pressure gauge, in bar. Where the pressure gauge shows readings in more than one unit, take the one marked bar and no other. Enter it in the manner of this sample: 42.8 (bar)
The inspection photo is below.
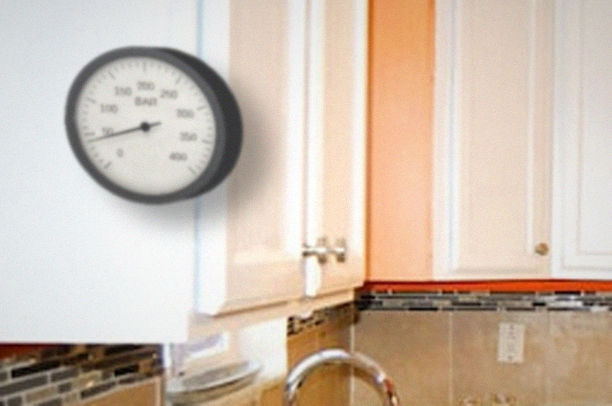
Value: 40 (bar)
